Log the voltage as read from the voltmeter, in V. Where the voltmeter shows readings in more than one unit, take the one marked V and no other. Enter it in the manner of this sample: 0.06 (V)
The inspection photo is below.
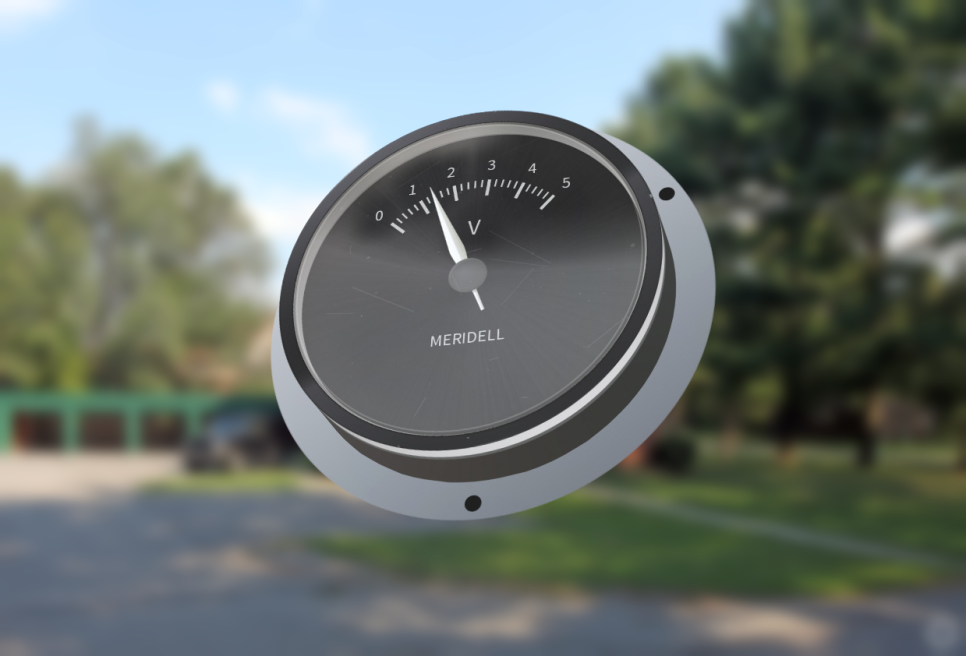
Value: 1.4 (V)
